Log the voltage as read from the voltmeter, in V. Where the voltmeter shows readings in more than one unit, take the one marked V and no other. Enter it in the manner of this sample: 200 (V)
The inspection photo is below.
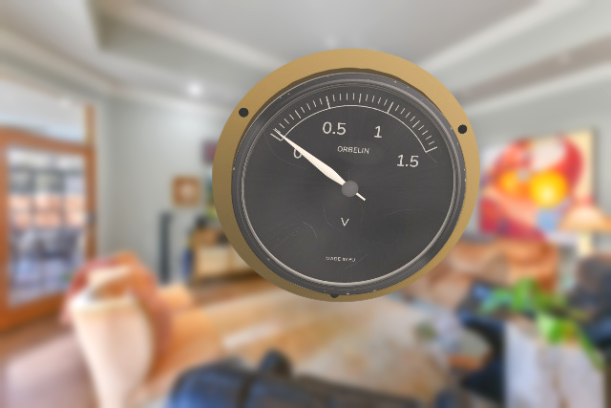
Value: 0.05 (V)
